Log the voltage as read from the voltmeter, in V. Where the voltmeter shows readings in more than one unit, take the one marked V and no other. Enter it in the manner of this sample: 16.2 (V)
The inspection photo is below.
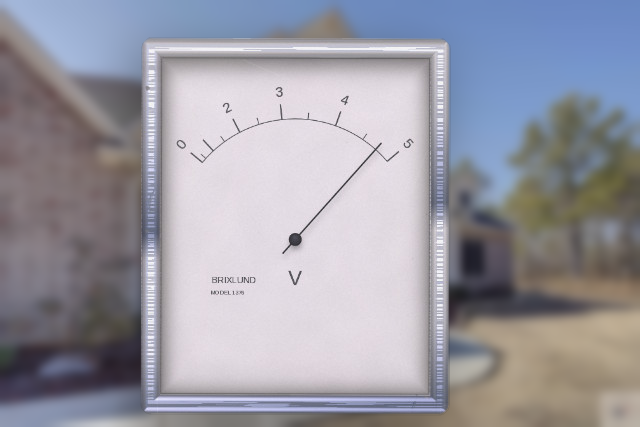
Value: 4.75 (V)
